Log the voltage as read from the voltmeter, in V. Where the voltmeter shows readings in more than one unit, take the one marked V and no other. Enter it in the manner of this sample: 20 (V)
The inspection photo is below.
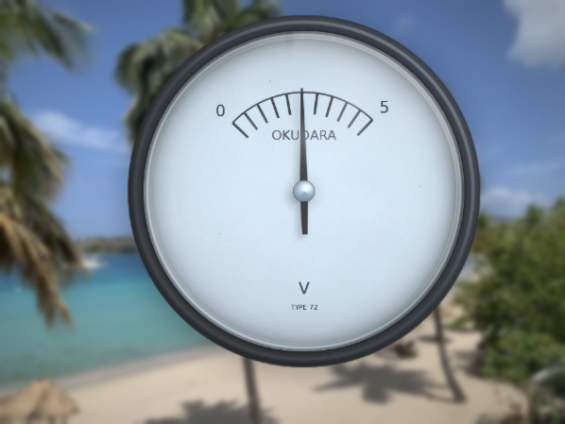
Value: 2.5 (V)
